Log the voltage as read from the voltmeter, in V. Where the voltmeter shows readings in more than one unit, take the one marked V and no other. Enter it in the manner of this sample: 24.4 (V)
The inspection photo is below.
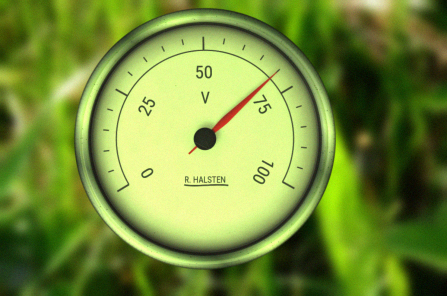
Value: 70 (V)
